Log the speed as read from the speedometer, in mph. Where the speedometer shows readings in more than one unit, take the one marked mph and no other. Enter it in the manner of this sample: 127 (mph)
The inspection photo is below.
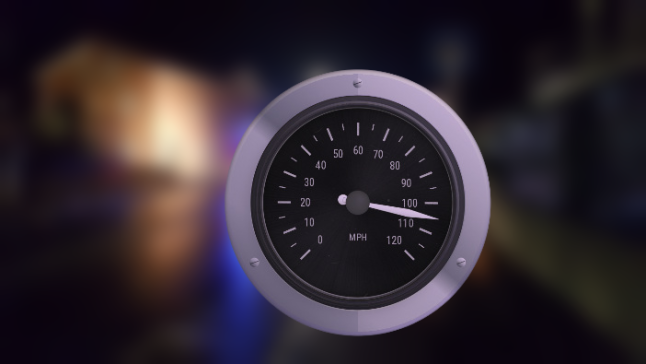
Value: 105 (mph)
